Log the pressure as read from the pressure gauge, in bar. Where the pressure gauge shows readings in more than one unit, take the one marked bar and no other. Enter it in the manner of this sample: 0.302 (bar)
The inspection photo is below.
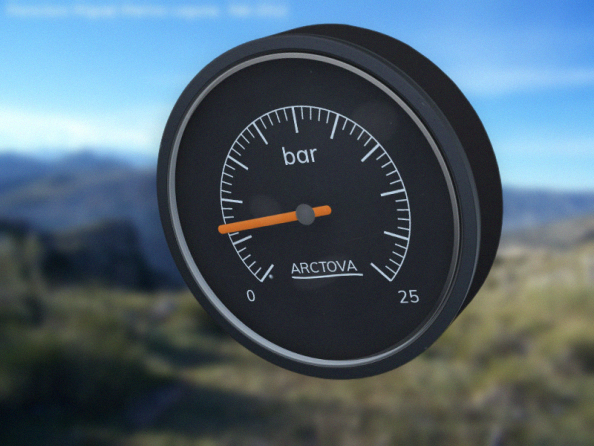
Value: 3.5 (bar)
